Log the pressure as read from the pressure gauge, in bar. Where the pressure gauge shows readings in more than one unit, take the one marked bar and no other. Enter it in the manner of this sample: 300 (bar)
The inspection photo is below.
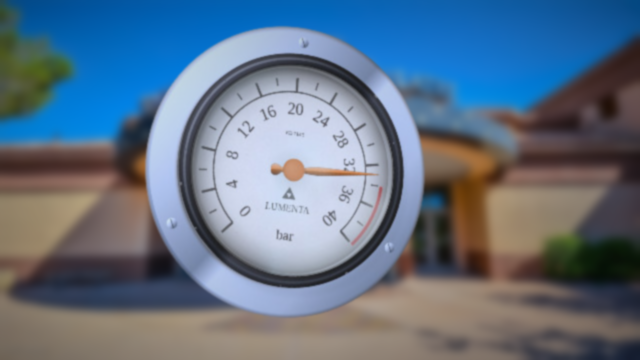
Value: 33 (bar)
